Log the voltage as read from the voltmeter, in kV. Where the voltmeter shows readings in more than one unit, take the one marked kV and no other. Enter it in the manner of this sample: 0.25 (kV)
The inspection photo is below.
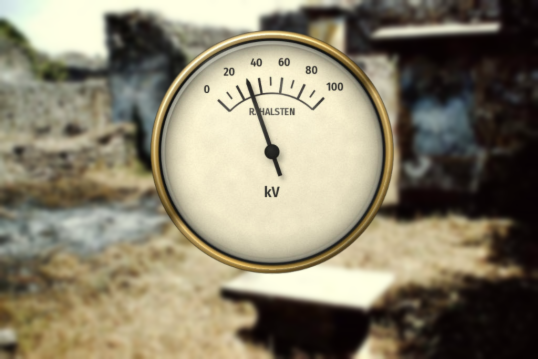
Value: 30 (kV)
